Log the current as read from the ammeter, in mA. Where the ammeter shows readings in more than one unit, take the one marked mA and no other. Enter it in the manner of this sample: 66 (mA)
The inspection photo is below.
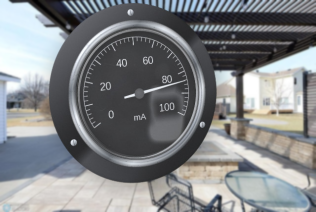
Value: 84 (mA)
